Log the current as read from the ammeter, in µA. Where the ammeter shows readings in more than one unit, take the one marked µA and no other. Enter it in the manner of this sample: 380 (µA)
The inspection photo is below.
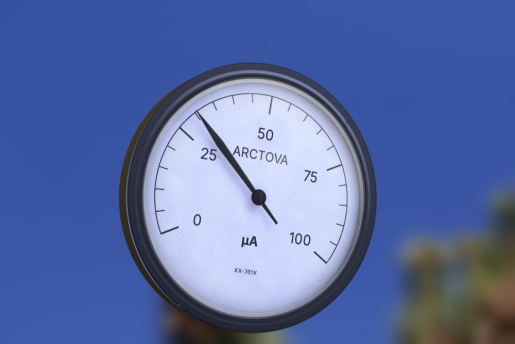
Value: 30 (µA)
